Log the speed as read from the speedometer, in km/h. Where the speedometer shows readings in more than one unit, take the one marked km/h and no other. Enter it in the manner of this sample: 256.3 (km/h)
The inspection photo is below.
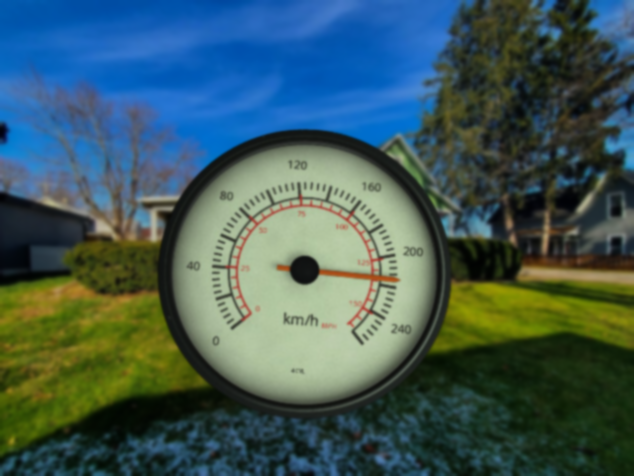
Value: 216 (km/h)
